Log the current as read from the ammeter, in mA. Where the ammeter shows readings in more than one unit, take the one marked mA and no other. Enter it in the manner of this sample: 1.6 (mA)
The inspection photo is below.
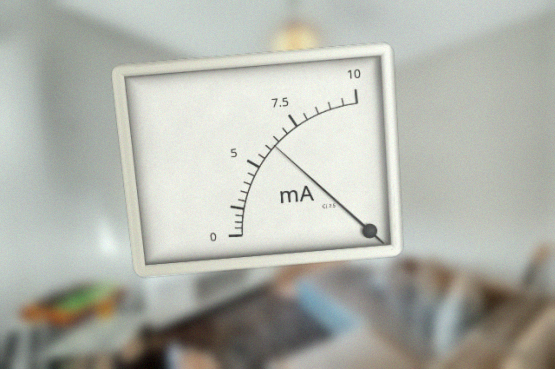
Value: 6.25 (mA)
